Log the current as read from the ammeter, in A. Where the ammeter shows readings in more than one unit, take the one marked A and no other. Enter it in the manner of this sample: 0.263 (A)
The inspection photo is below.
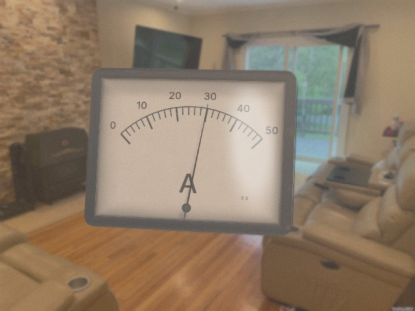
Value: 30 (A)
